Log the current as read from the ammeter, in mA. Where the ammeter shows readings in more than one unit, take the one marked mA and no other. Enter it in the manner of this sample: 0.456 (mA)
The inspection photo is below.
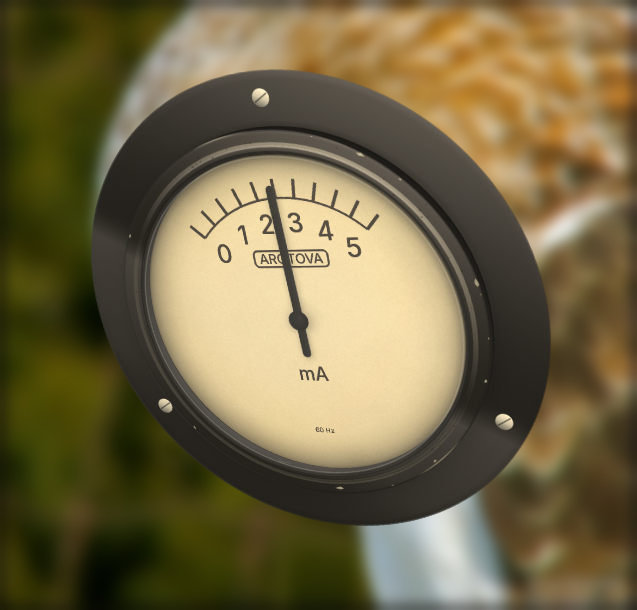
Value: 2.5 (mA)
